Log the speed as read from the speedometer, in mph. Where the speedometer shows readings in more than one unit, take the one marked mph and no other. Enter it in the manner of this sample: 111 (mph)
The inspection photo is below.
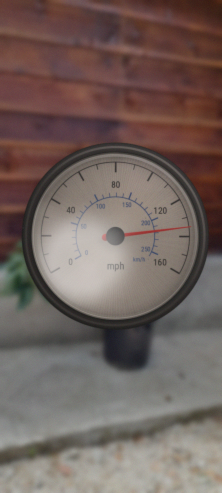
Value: 135 (mph)
